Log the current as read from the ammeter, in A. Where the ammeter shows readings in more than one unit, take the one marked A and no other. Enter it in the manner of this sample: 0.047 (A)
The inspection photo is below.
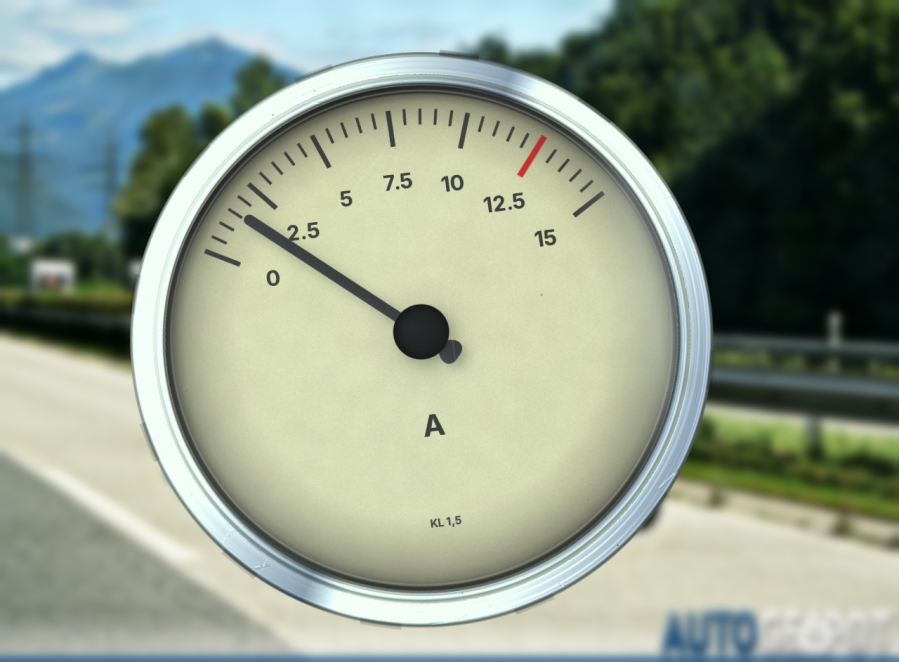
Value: 1.5 (A)
